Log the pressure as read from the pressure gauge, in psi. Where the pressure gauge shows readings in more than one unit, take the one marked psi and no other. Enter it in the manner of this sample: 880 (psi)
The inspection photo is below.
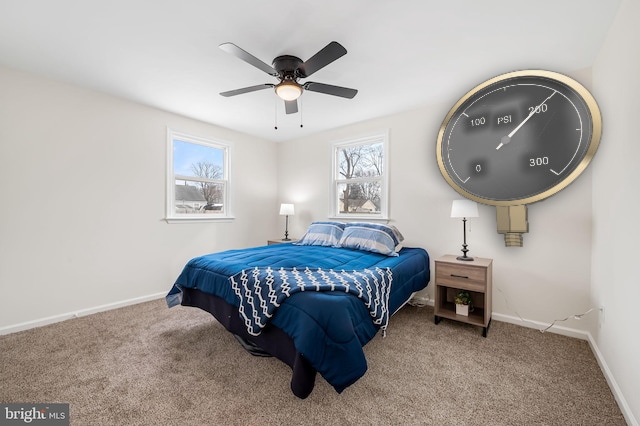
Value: 200 (psi)
